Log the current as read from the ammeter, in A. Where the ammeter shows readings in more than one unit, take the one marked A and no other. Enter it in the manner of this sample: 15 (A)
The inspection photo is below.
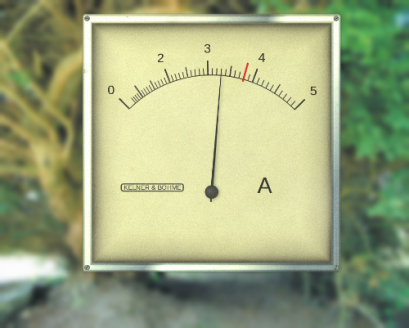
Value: 3.3 (A)
